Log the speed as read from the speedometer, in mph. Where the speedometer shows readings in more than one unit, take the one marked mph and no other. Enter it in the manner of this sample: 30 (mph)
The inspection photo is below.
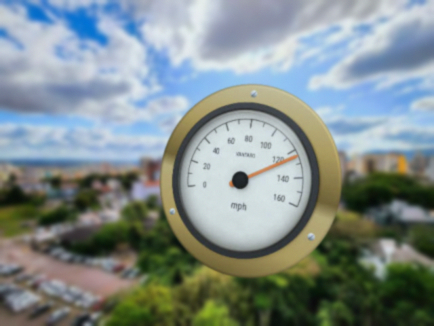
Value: 125 (mph)
